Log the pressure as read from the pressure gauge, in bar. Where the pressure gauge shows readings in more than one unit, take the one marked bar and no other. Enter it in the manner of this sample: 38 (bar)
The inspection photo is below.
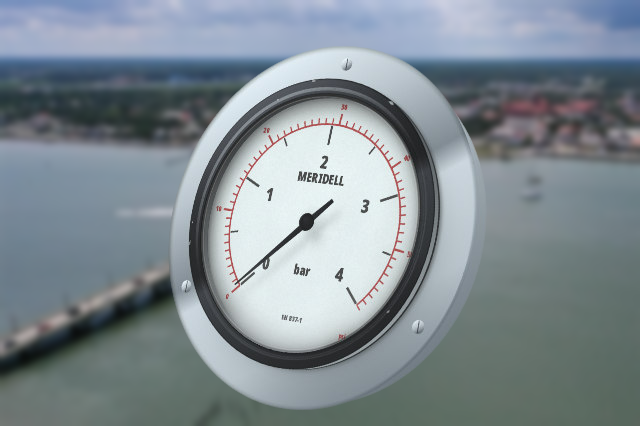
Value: 0 (bar)
